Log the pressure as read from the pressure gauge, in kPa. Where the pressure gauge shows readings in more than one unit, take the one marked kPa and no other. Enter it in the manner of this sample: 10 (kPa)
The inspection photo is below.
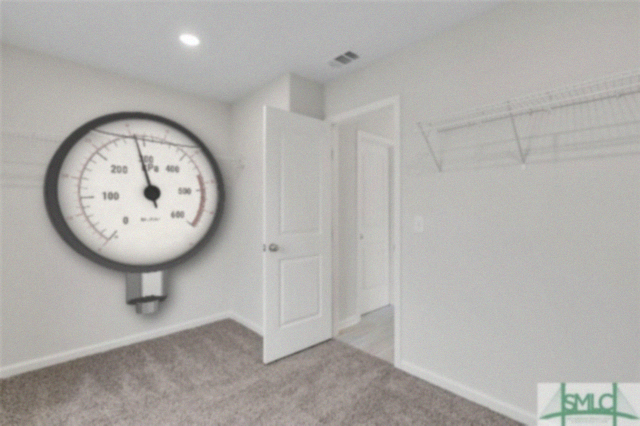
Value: 280 (kPa)
